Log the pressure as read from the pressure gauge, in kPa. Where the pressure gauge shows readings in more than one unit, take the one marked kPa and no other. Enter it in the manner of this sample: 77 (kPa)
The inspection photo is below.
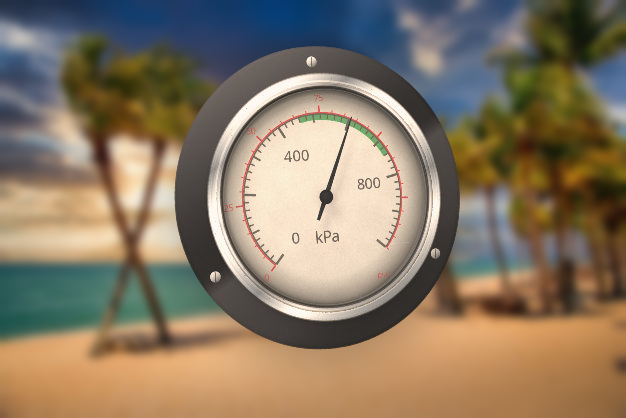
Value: 600 (kPa)
